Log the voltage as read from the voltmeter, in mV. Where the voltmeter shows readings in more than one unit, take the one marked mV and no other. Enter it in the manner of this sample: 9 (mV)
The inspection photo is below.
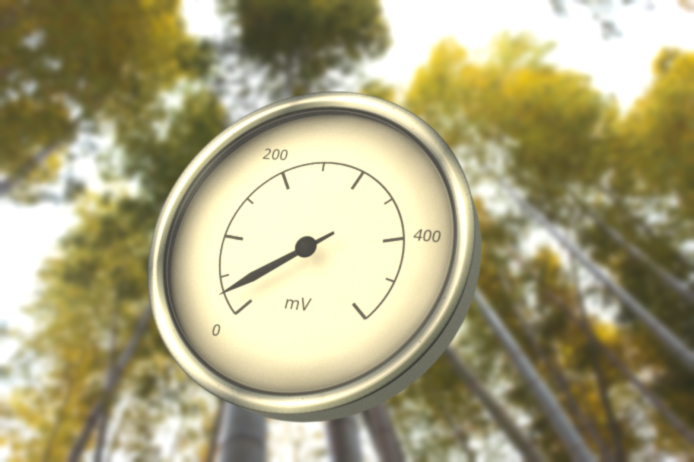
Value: 25 (mV)
